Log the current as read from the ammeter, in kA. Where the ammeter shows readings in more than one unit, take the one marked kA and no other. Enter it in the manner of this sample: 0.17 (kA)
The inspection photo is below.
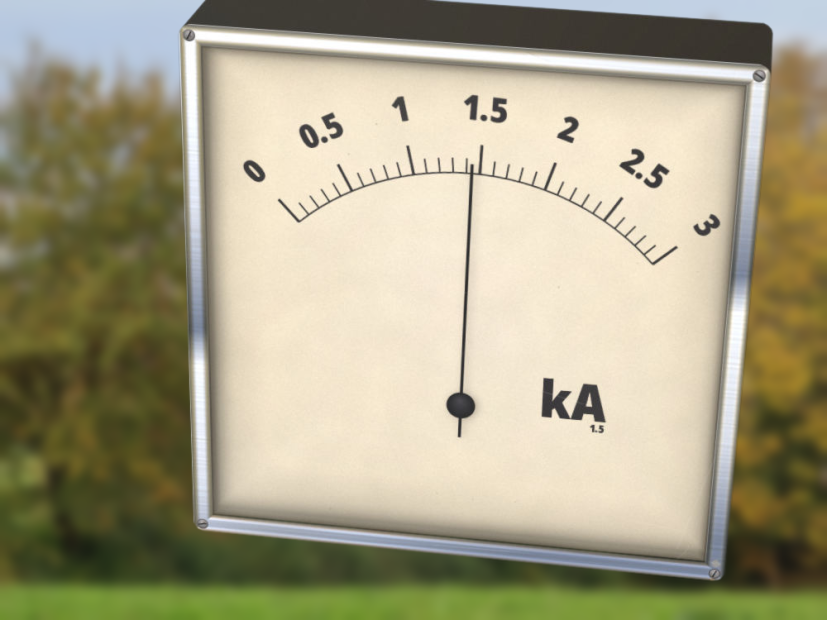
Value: 1.45 (kA)
